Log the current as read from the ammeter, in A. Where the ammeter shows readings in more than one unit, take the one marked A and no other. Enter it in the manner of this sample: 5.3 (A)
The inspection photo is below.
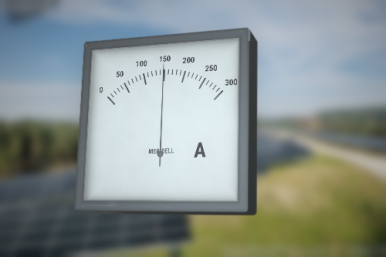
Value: 150 (A)
